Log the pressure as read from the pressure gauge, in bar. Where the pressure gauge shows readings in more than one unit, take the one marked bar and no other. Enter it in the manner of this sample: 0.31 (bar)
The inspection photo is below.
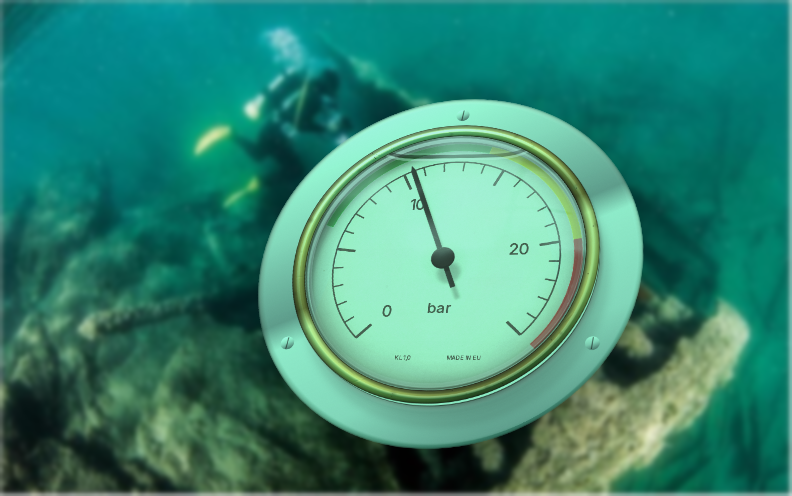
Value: 10.5 (bar)
